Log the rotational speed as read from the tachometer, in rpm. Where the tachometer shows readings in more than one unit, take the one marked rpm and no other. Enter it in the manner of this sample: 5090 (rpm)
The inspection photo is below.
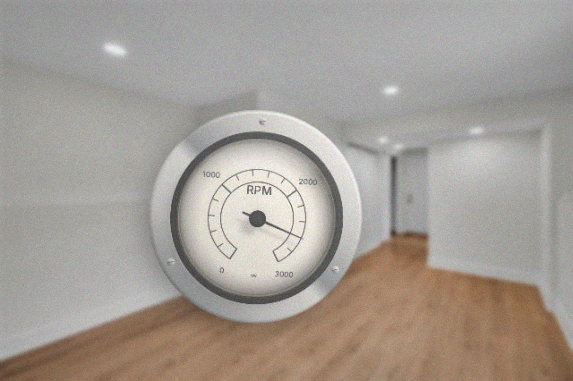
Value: 2600 (rpm)
